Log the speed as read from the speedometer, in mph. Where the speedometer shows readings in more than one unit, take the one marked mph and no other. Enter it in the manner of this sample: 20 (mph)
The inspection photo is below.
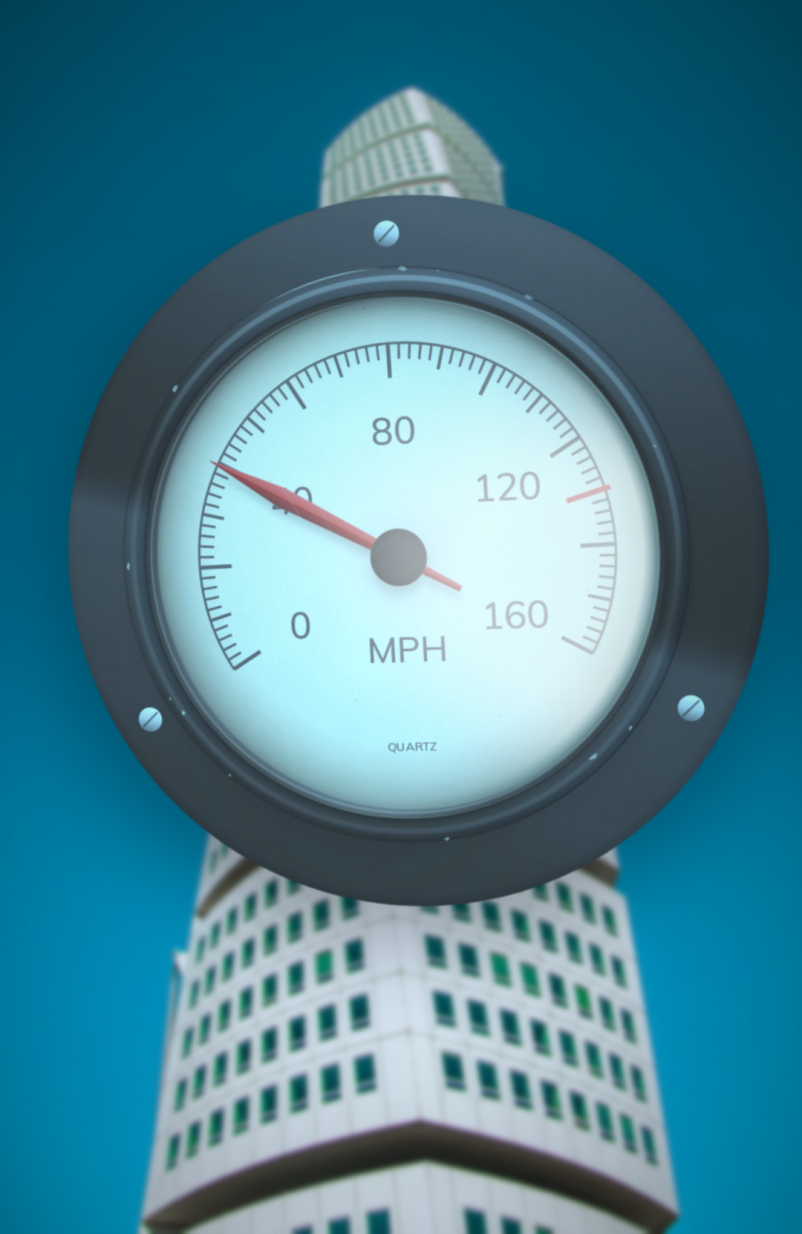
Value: 40 (mph)
